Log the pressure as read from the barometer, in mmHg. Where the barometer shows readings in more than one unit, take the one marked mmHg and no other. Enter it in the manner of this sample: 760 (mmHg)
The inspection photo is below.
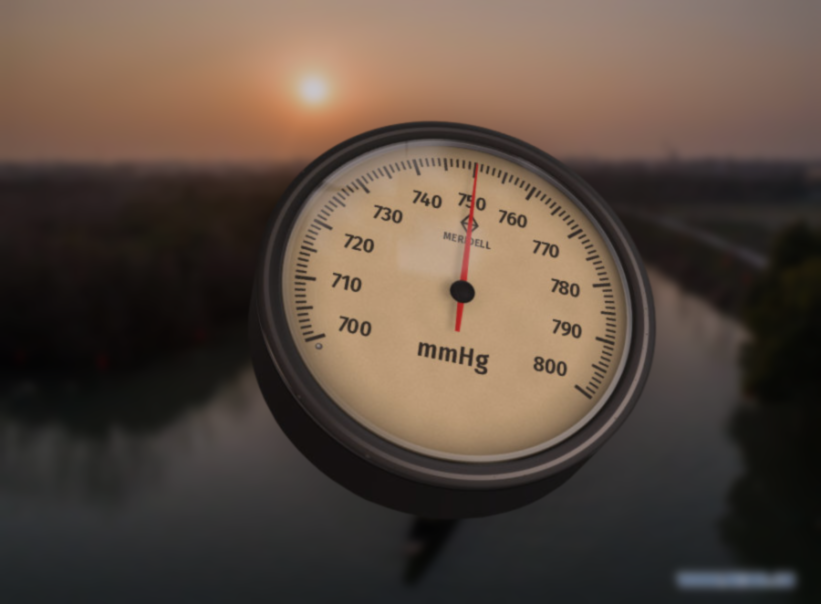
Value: 750 (mmHg)
